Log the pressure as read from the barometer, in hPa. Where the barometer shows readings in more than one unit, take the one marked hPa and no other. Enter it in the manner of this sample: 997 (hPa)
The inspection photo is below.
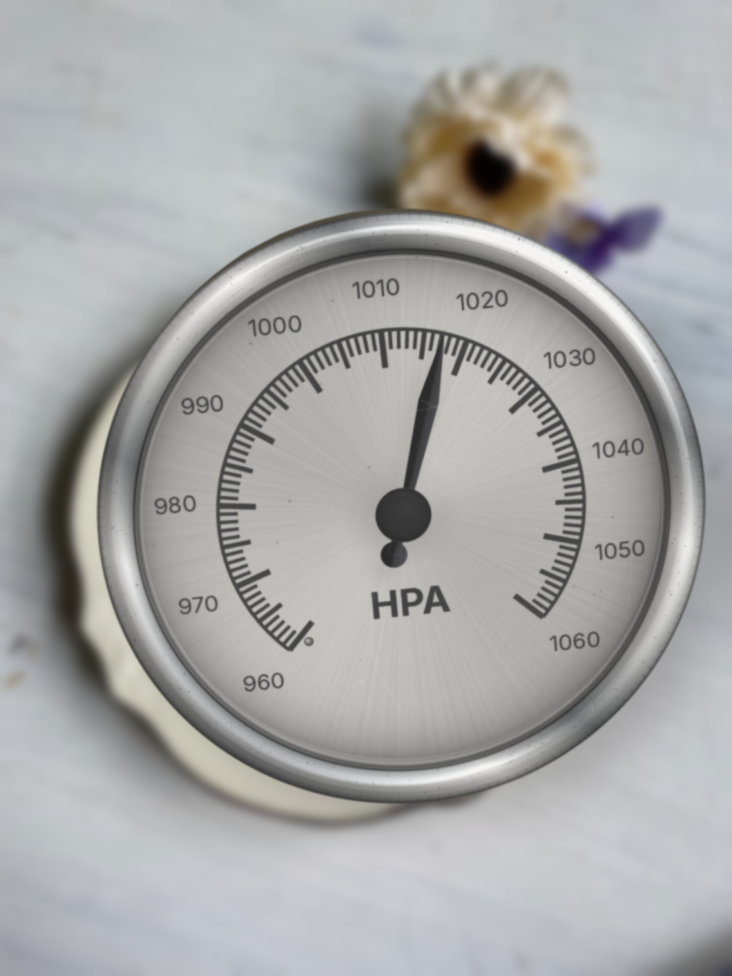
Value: 1017 (hPa)
